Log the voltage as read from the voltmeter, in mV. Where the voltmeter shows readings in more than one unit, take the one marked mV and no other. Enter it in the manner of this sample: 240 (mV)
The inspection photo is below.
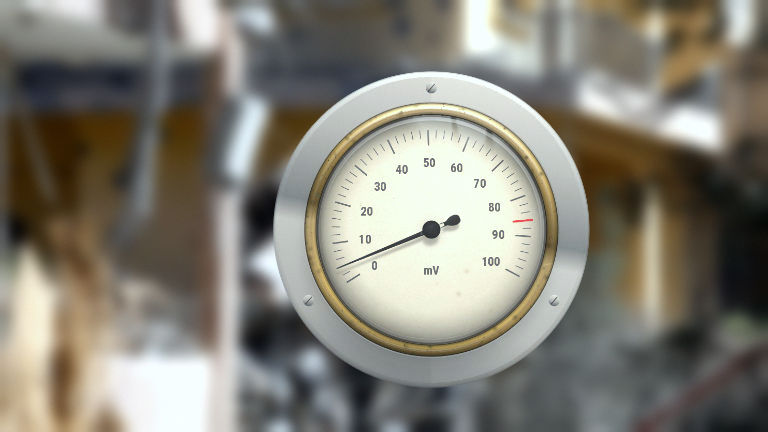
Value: 4 (mV)
